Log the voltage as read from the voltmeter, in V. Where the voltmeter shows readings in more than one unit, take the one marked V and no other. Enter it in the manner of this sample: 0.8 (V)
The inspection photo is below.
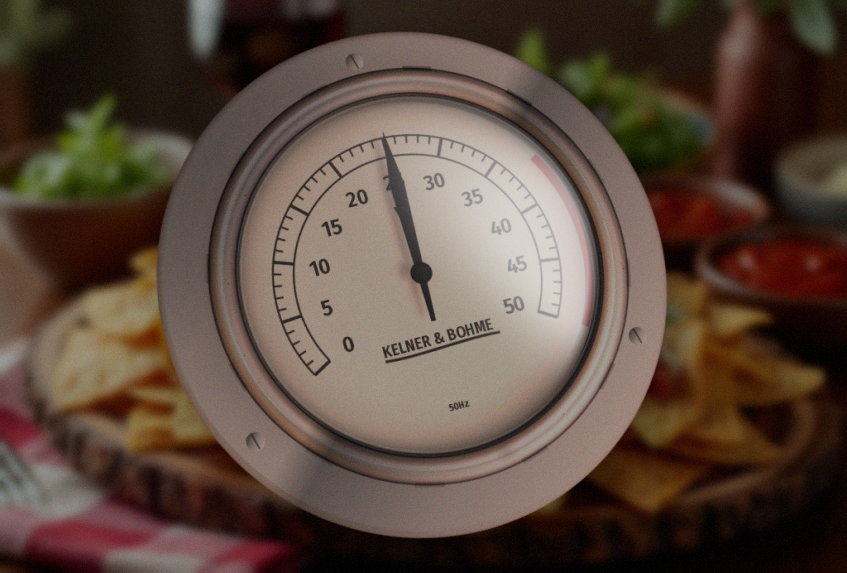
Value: 25 (V)
